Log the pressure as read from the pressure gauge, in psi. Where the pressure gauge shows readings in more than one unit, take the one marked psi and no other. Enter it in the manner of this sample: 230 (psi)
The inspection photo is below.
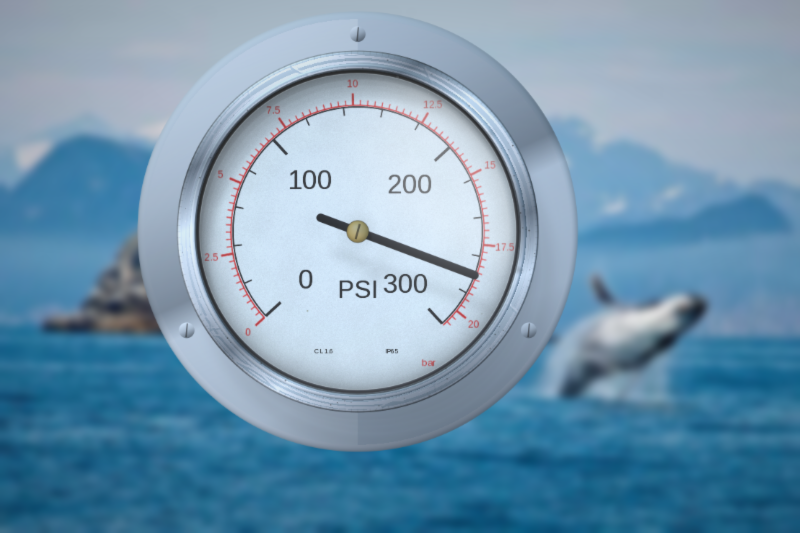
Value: 270 (psi)
